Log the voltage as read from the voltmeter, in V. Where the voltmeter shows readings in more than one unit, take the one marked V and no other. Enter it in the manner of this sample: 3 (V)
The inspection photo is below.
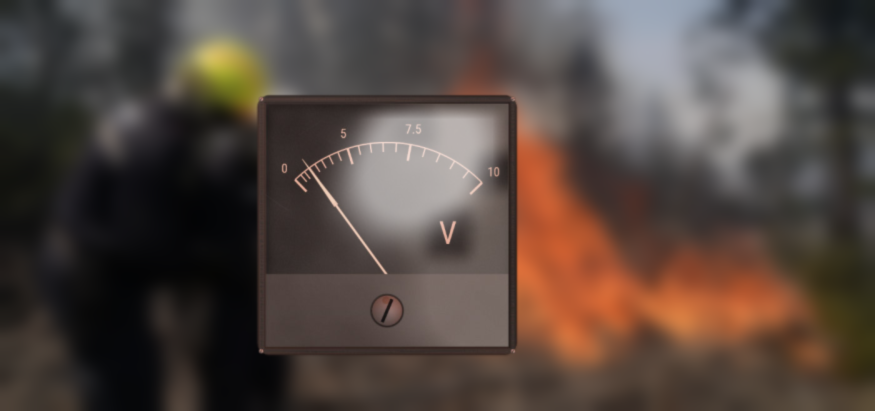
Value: 2.5 (V)
